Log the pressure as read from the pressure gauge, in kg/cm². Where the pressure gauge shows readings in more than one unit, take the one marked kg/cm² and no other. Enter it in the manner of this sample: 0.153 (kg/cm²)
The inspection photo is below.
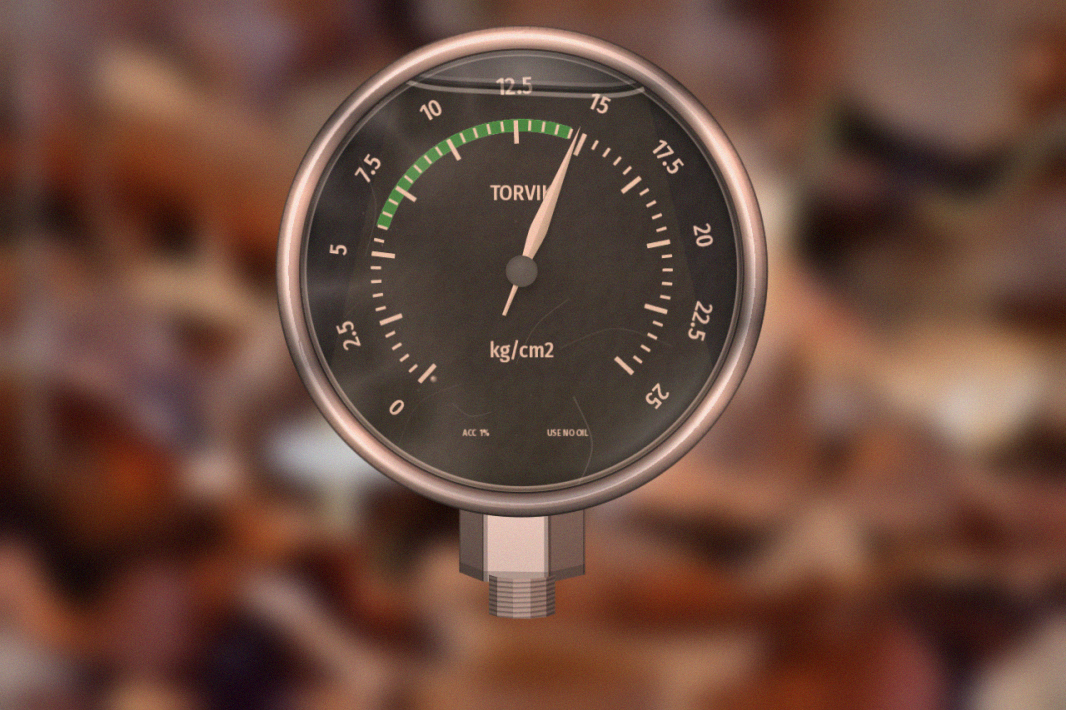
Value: 14.75 (kg/cm²)
